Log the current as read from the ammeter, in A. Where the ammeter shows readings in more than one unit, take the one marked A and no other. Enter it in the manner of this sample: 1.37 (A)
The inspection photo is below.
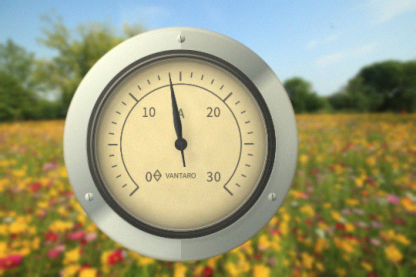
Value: 14 (A)
